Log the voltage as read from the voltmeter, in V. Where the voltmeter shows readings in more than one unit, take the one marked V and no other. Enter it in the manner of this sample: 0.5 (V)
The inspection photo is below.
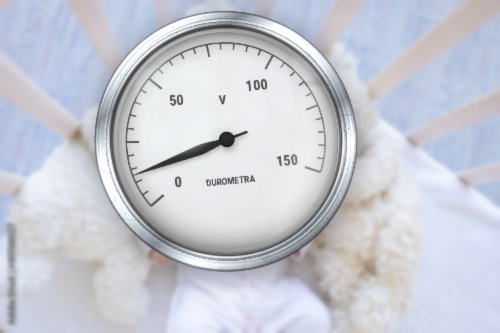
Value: 12.5 (V)
